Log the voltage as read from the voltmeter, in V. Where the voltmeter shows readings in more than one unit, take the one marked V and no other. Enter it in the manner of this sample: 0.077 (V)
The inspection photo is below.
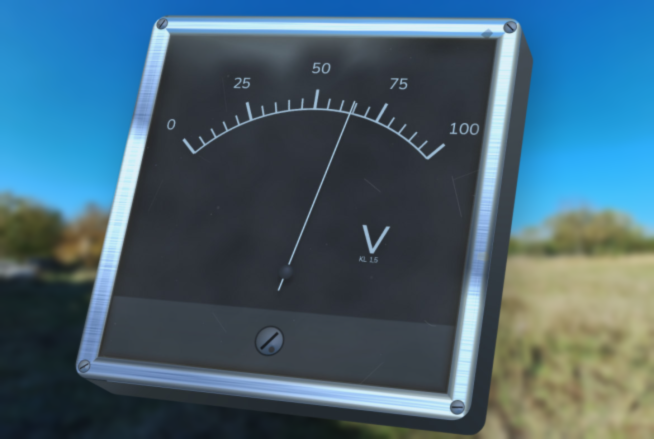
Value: 65 (V)
